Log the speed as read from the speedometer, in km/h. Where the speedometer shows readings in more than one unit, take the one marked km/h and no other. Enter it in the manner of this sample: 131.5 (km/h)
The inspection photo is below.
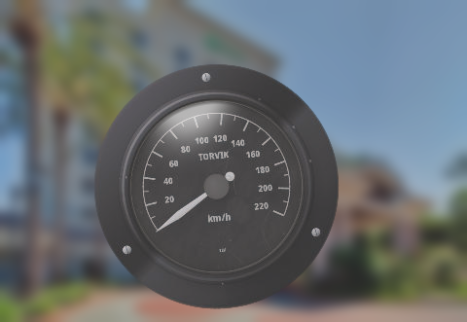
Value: 0 (km/h)
